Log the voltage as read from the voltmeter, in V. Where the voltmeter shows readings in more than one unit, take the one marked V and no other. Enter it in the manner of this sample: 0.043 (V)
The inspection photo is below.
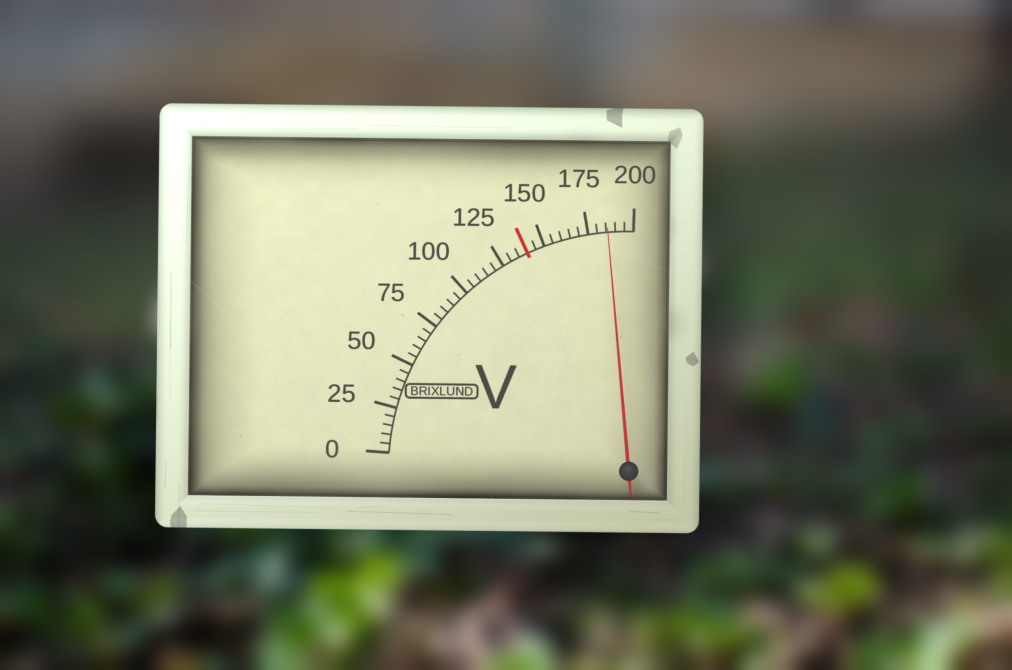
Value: 185 (V)
